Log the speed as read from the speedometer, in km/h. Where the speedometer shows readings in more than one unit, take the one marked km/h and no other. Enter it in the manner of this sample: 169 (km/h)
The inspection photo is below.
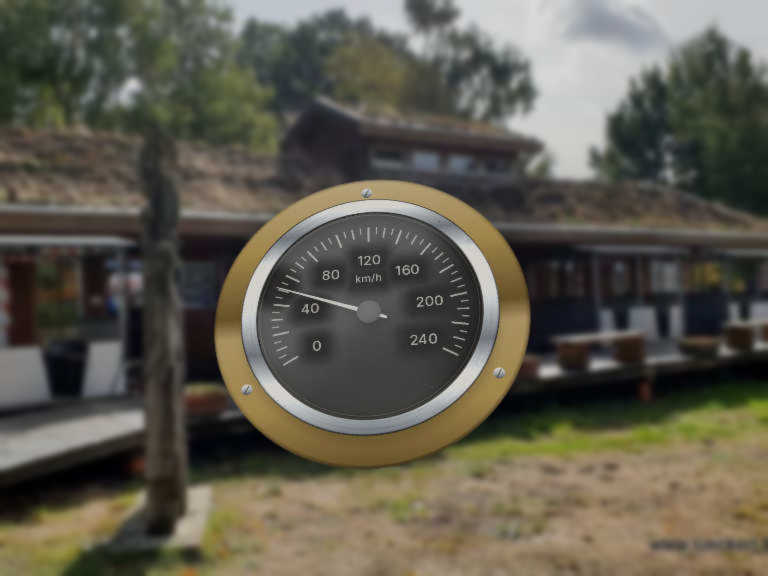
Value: 50 (km/h)
